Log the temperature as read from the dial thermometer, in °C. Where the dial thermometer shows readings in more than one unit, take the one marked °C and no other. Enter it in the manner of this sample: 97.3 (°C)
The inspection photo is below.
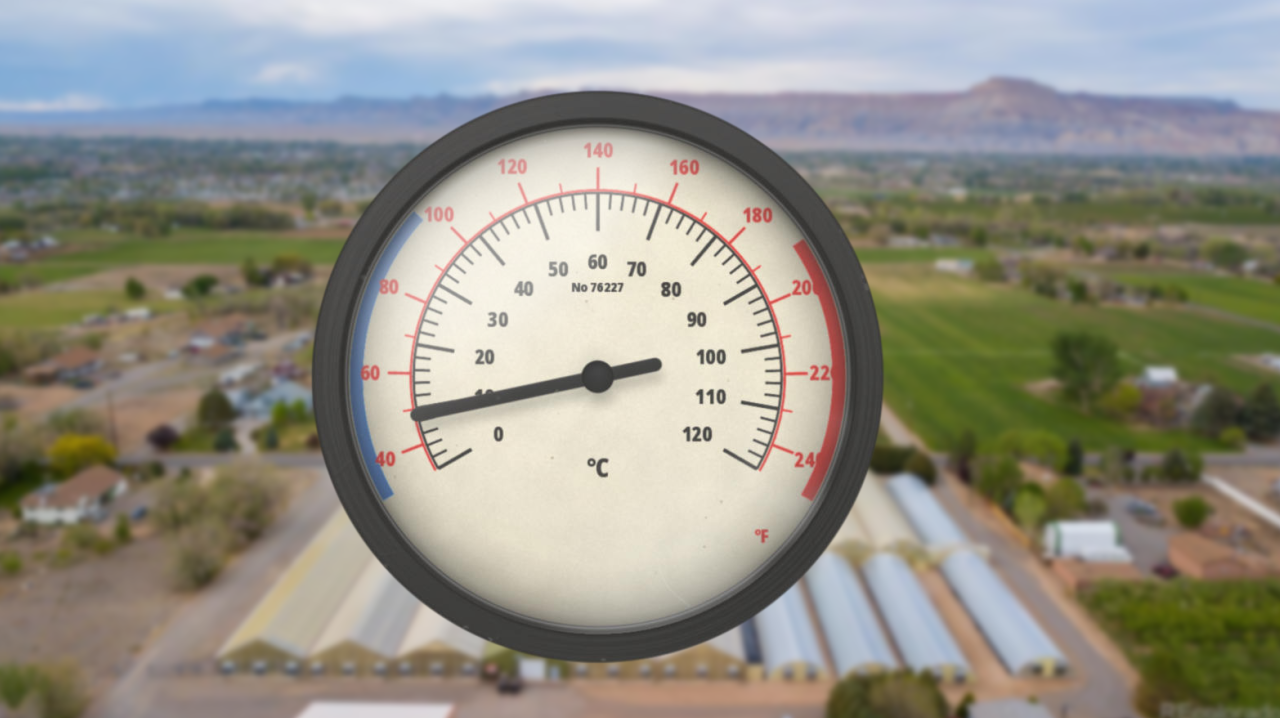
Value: 9 (°C)
